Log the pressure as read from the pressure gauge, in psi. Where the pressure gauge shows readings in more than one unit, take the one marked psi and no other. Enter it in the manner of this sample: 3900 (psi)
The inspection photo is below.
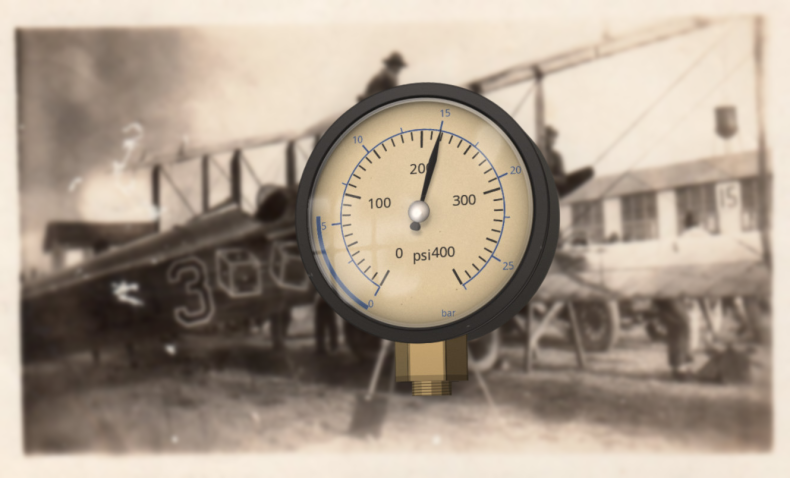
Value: 220 (psi)
